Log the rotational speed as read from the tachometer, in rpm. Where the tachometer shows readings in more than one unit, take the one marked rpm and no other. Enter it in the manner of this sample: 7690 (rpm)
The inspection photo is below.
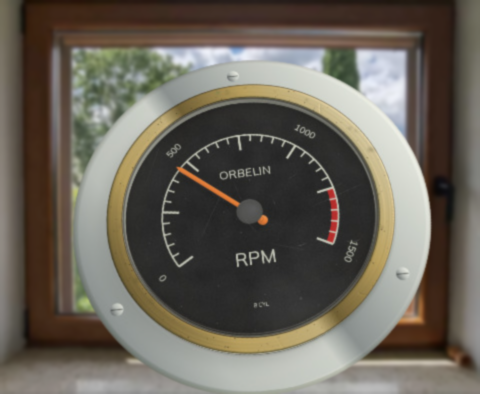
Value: 450 (rpm)
